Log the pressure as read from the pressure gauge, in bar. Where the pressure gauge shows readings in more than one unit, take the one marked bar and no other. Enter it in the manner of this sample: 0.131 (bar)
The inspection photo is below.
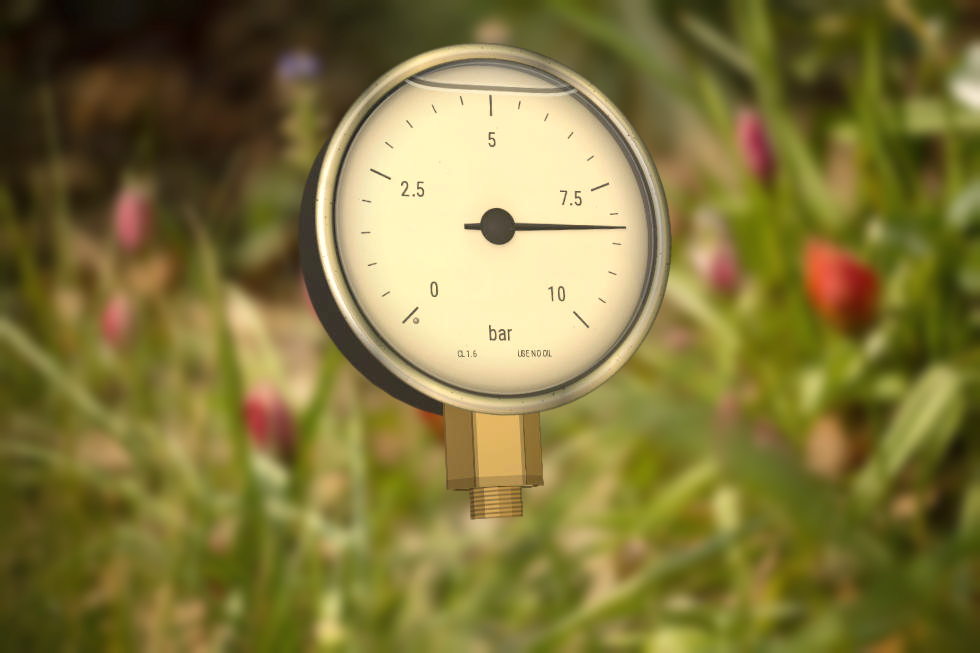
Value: 8.25 (bar)
